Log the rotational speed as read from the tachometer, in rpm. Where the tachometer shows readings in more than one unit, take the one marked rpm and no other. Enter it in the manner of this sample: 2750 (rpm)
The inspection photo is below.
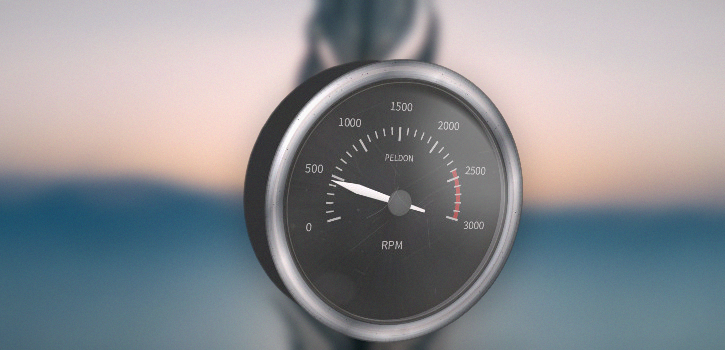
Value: 450 (rpm)
